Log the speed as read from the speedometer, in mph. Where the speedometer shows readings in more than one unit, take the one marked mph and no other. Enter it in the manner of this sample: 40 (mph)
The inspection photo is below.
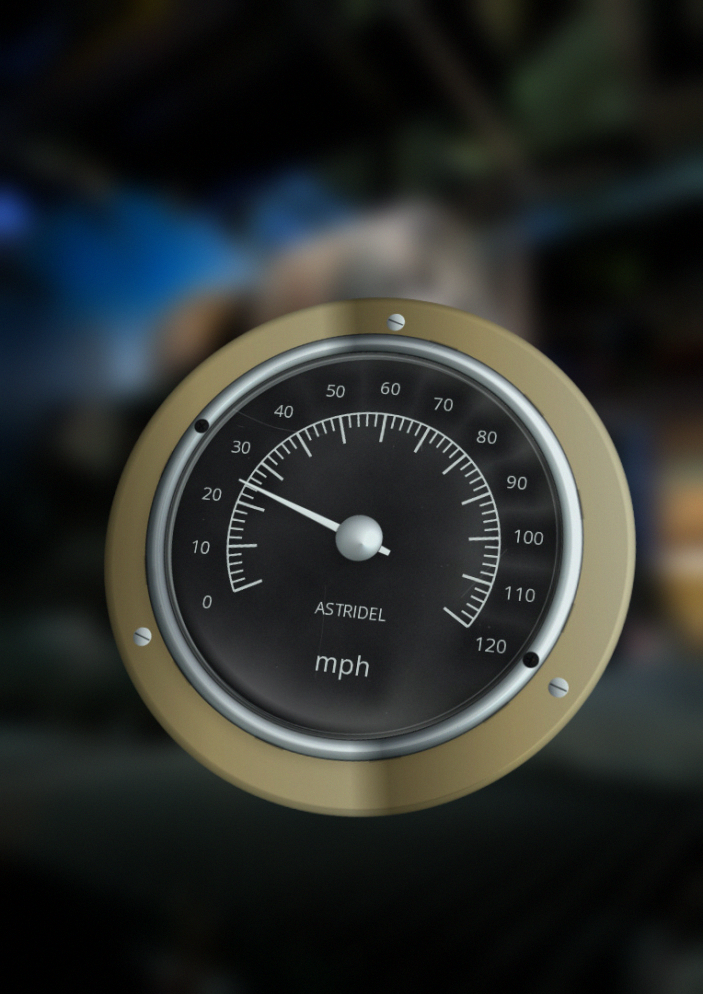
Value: 24 (mph)
